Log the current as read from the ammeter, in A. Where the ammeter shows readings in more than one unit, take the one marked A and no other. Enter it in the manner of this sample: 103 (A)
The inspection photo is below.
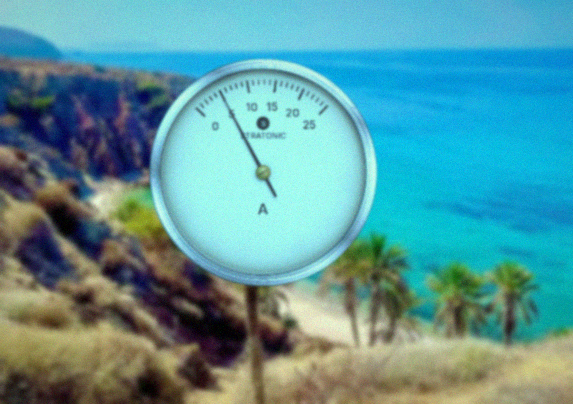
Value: 5 (A)
